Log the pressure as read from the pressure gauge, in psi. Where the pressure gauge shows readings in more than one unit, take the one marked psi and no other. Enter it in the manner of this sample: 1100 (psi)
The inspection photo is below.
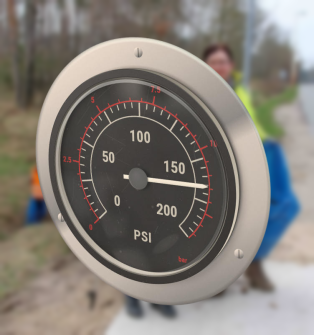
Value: 165 (psi)
